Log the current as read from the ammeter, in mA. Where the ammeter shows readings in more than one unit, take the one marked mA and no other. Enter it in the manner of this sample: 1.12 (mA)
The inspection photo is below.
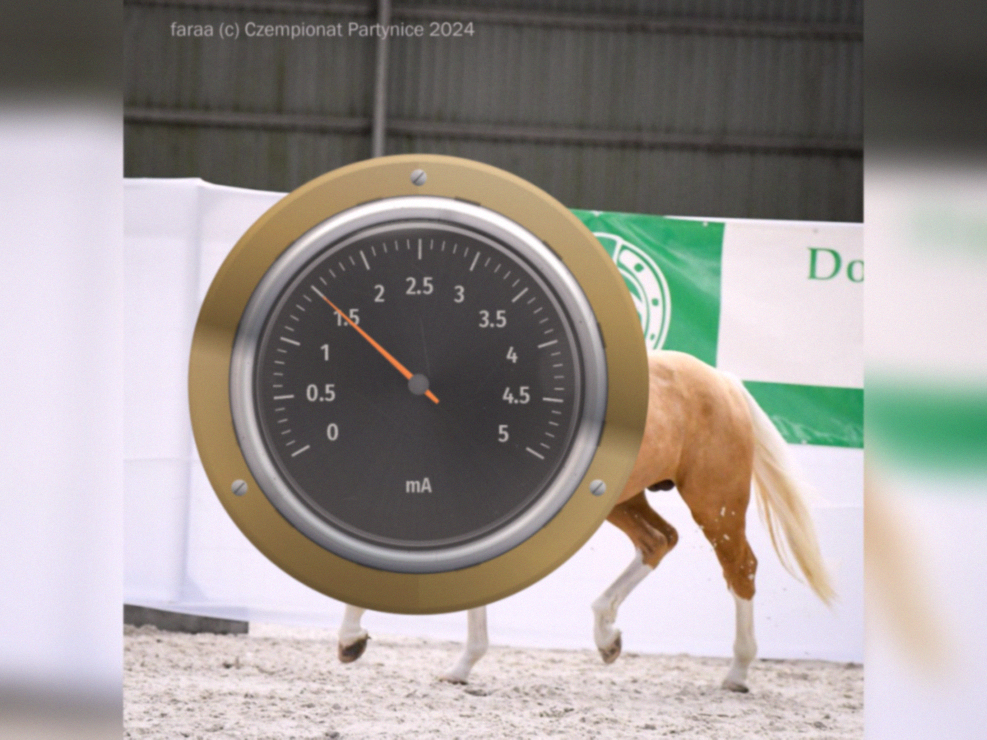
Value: 1.5 (mA)
